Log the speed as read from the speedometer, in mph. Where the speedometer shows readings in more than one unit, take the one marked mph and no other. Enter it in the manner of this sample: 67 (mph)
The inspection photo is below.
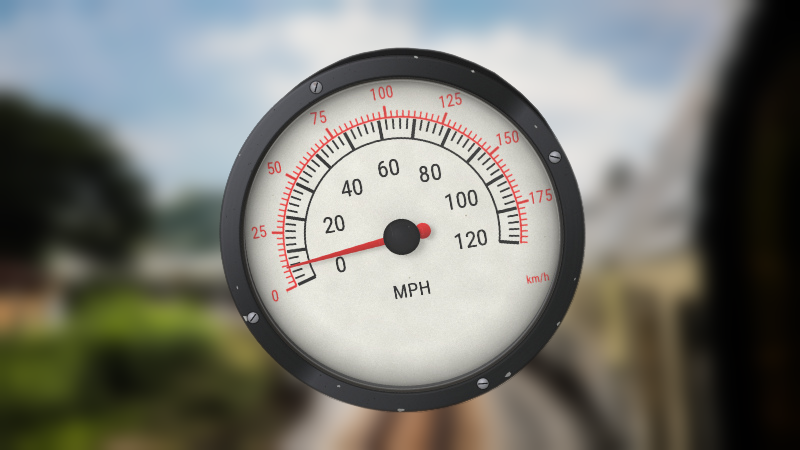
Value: 6 (mph)
